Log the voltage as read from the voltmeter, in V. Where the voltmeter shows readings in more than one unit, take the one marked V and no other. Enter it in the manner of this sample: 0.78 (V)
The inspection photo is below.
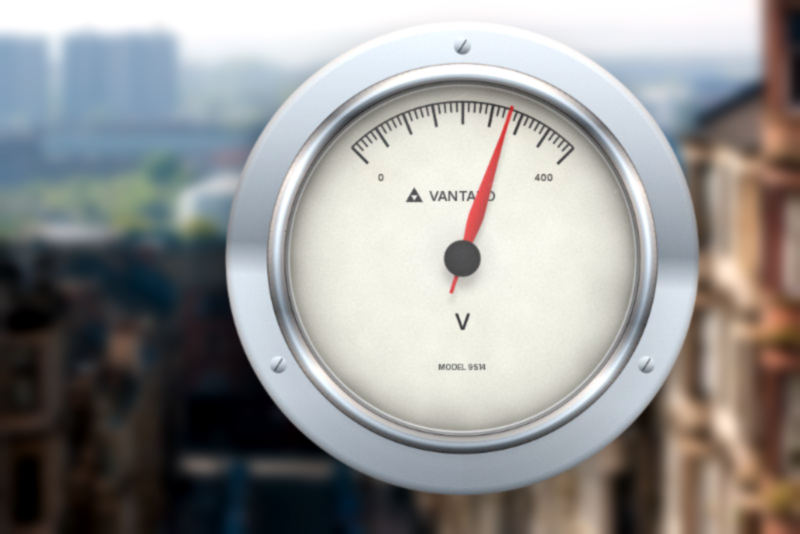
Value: 280 (V)
